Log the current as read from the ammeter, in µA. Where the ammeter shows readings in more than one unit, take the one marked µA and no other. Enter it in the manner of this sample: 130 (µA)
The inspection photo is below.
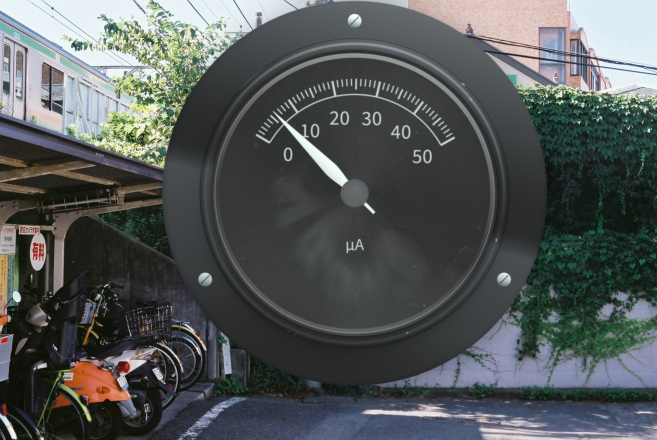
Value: 6 (µA)
